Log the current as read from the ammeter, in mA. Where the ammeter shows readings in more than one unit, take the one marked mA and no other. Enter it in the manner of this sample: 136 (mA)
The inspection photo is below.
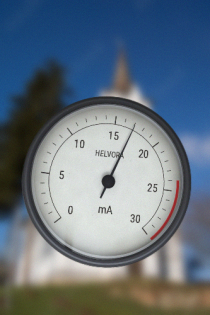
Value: 17 (mA)
